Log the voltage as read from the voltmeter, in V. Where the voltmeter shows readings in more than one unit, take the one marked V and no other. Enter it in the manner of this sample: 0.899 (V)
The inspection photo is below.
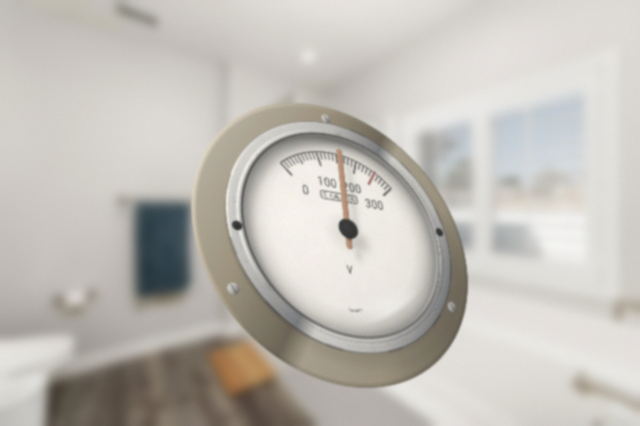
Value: 150 (V)
